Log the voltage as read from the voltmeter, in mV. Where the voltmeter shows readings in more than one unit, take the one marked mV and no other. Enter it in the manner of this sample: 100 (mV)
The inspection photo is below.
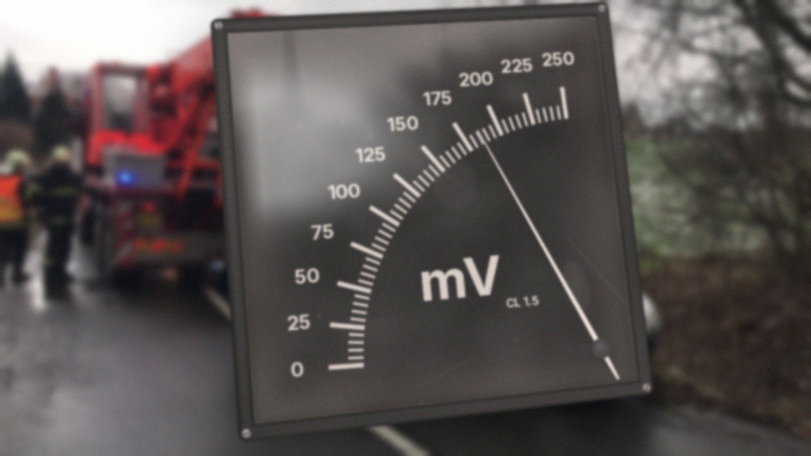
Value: 185 (mV)
